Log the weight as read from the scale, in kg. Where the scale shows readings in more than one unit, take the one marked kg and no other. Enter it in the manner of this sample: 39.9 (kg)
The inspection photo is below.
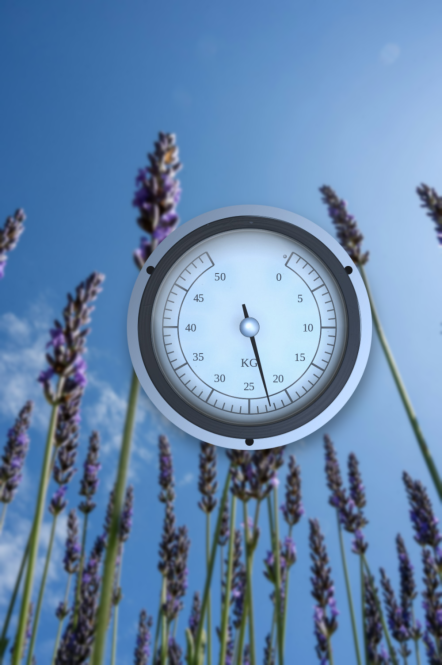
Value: 22.5 (kg)
